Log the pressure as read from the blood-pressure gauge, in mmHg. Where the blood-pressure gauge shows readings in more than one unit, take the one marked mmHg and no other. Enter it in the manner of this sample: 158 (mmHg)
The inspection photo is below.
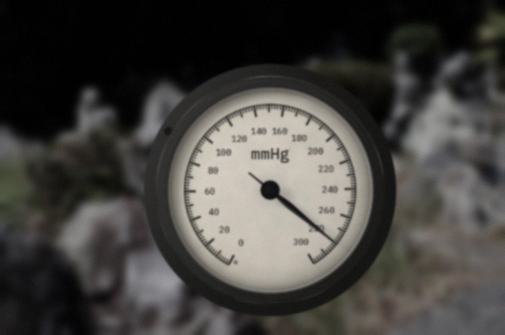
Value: 280 (mmHg)
